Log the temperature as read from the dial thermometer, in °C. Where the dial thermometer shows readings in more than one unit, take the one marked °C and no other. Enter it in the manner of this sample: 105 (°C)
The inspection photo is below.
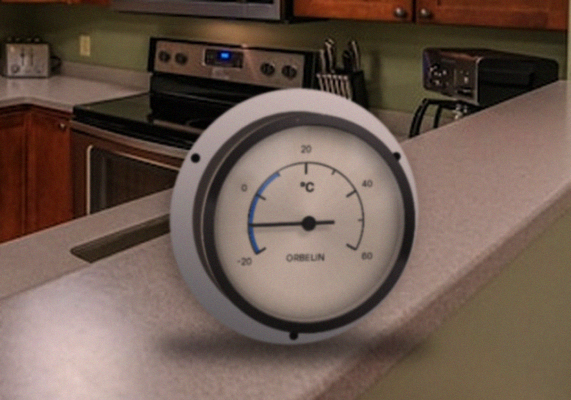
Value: -10 (°C)
